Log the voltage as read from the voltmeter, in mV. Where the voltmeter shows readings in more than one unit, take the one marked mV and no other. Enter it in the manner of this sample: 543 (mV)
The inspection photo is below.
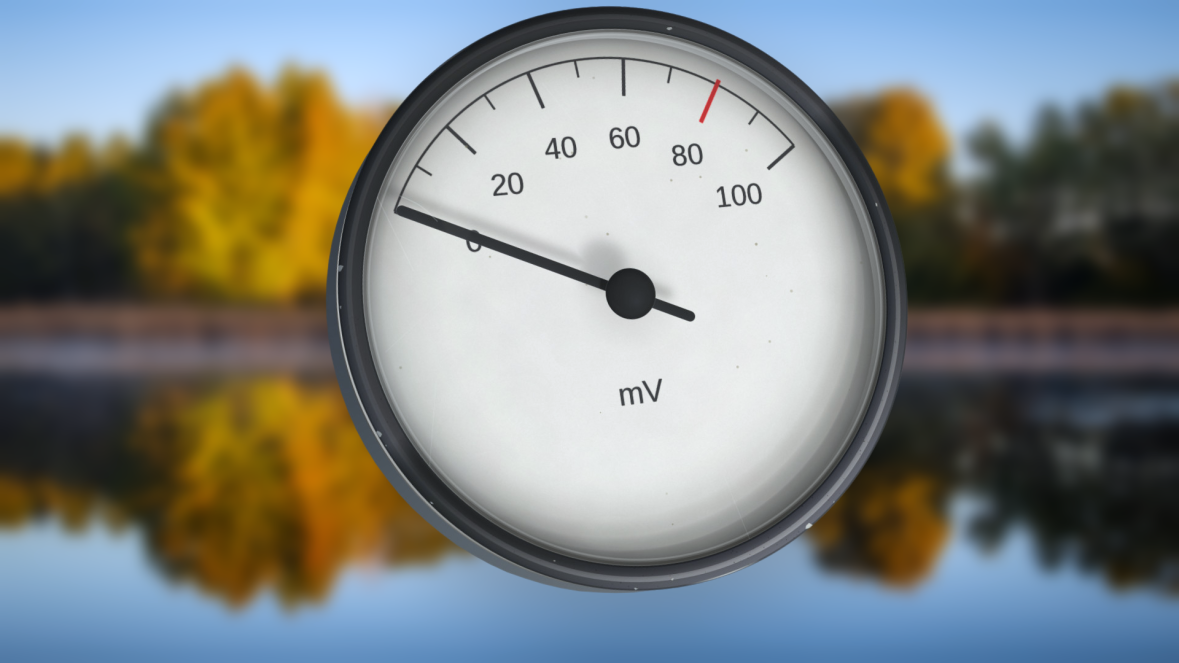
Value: 0 (mV)
